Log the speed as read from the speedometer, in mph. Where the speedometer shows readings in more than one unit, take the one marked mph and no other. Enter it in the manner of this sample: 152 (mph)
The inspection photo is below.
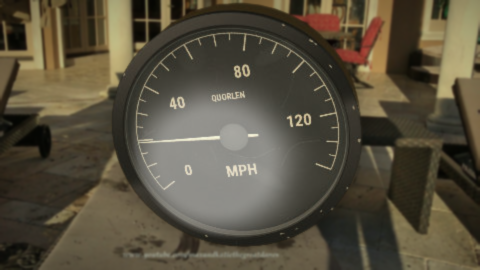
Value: 20 (mph)
